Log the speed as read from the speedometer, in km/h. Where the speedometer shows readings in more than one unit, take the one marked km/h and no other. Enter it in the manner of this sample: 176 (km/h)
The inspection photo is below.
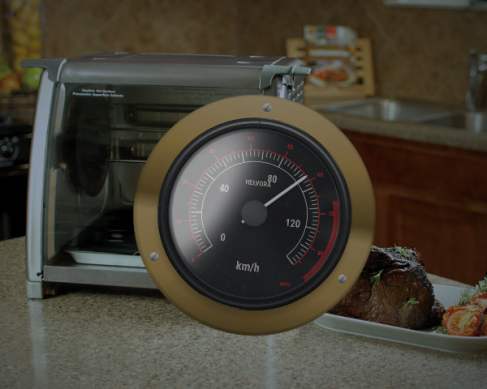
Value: 94 (km/h)
